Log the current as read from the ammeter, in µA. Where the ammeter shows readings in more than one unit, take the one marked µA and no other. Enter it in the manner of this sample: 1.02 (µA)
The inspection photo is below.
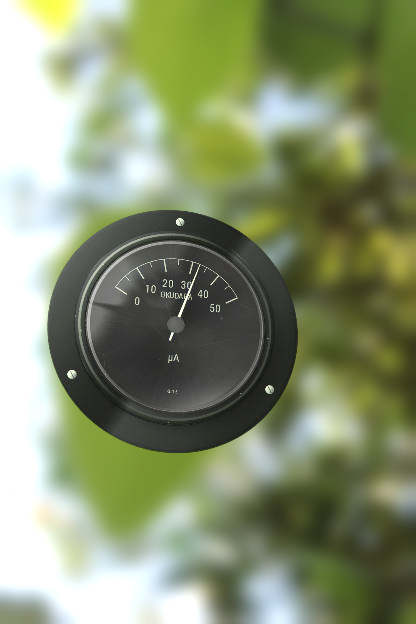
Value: 32.5 (µA)
